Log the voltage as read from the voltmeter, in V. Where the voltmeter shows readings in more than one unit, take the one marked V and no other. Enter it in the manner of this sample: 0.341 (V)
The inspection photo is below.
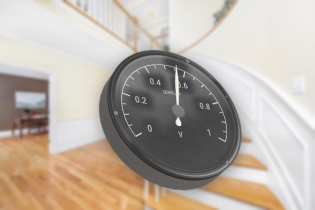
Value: 0.55 (V)
